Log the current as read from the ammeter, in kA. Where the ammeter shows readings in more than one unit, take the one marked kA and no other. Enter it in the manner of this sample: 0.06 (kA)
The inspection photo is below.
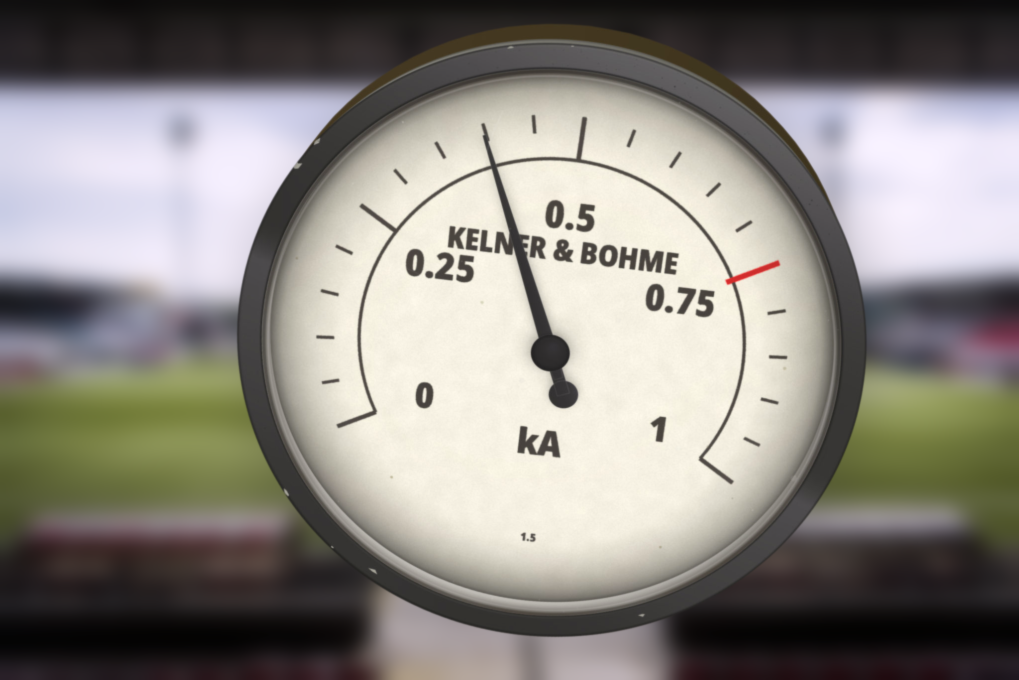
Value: 0.4 (kA)
